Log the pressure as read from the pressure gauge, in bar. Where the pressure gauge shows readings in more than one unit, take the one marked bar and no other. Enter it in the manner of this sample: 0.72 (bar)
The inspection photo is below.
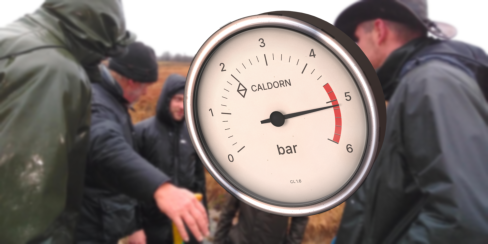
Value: 5.1 (bar)
